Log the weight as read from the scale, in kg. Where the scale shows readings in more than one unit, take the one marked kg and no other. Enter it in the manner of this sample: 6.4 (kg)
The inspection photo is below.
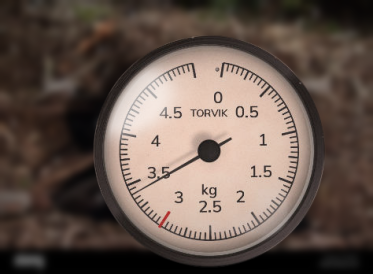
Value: 3.4 (kg)
